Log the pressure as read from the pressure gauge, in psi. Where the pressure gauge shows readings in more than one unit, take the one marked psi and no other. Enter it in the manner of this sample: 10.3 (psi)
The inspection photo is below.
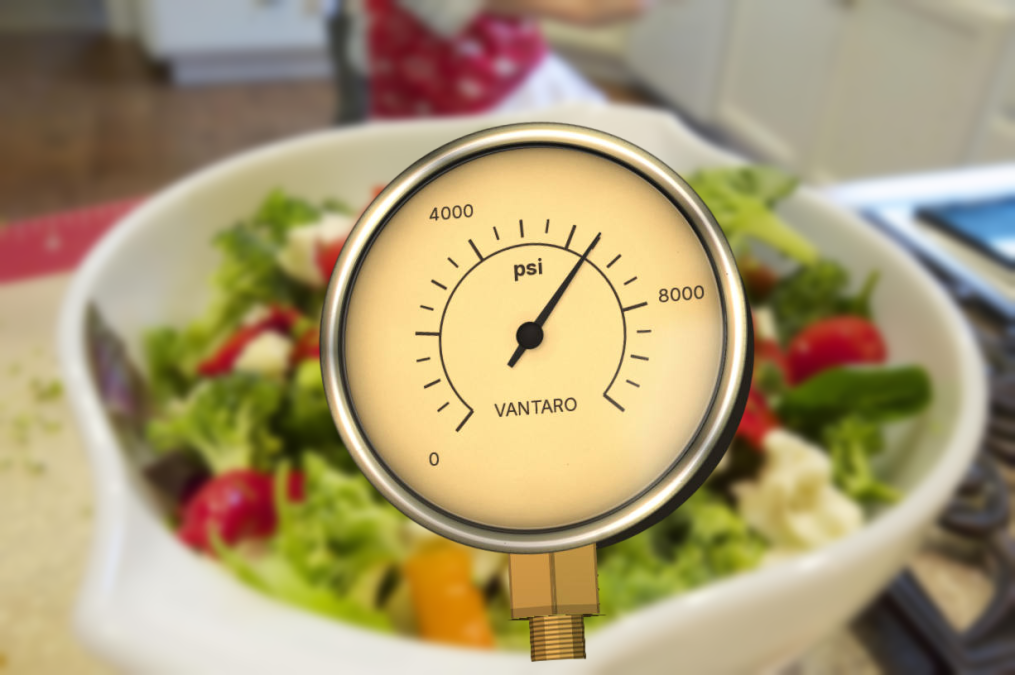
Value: 6500 (psi)
